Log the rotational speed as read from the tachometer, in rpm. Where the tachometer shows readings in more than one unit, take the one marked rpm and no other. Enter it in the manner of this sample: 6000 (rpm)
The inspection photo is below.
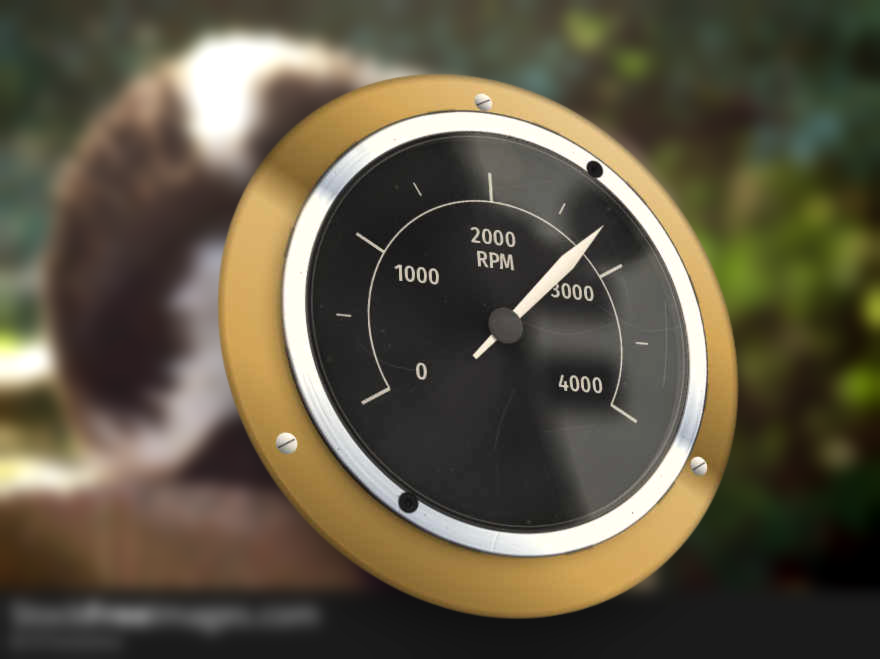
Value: 2750 (rpm)
